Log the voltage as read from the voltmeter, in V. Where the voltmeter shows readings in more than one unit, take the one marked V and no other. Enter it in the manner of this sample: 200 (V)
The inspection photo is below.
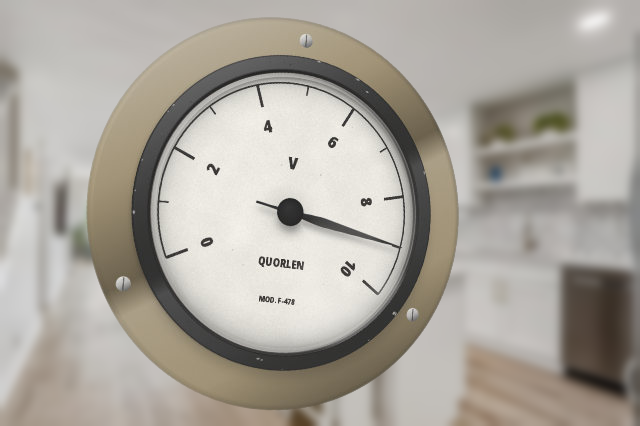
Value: 9 (V)
